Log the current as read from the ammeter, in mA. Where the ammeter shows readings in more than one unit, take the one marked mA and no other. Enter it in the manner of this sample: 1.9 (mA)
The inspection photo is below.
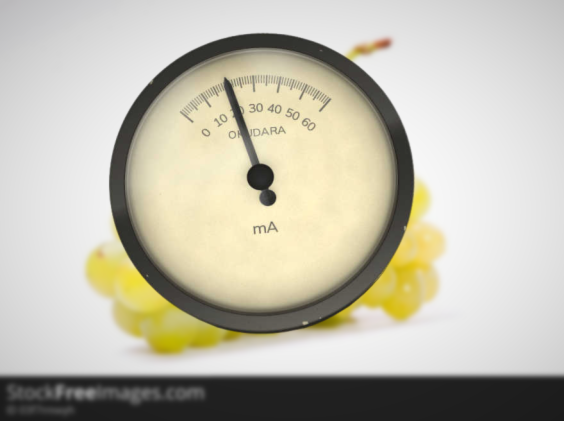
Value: 20 (mA)
